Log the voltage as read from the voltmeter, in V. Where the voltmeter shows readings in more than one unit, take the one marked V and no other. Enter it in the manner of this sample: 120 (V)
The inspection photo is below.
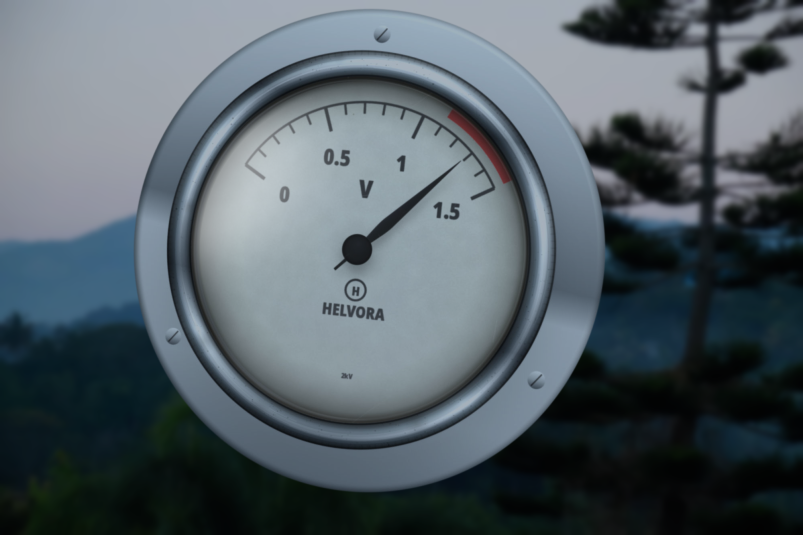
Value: 1.3 (V)
